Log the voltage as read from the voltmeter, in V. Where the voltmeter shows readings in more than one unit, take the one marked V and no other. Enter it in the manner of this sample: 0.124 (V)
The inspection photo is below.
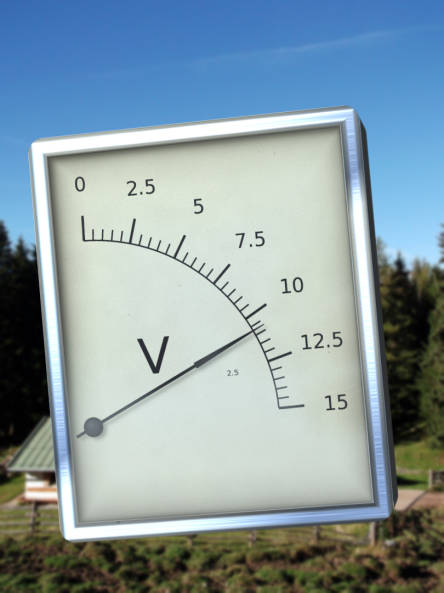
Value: 10.75 (V)
